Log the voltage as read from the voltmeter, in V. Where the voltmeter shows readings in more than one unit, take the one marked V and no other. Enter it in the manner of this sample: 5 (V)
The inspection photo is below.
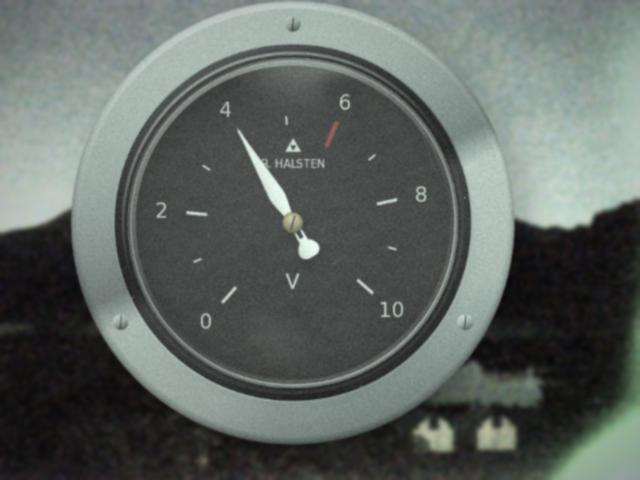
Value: 4 (V)
